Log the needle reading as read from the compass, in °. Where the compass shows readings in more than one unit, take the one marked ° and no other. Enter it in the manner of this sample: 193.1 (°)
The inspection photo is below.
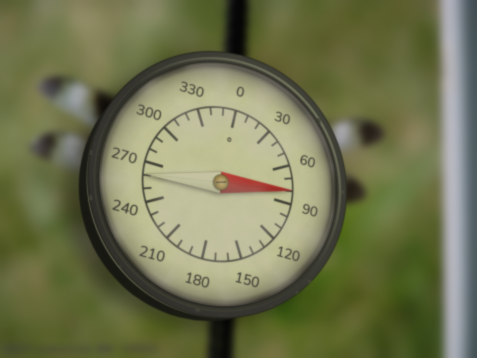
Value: 80 (°)
